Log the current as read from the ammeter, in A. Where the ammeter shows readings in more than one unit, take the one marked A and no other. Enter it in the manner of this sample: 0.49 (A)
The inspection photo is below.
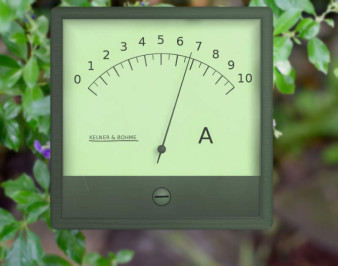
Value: 6.75 (A)
